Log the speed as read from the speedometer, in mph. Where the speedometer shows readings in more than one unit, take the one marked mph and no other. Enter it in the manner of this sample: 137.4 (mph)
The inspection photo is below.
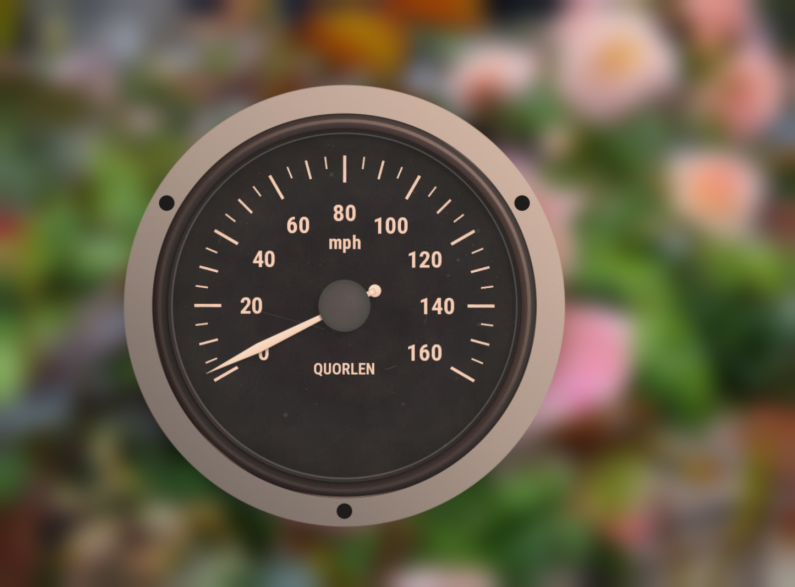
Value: 2.5 (mph)
